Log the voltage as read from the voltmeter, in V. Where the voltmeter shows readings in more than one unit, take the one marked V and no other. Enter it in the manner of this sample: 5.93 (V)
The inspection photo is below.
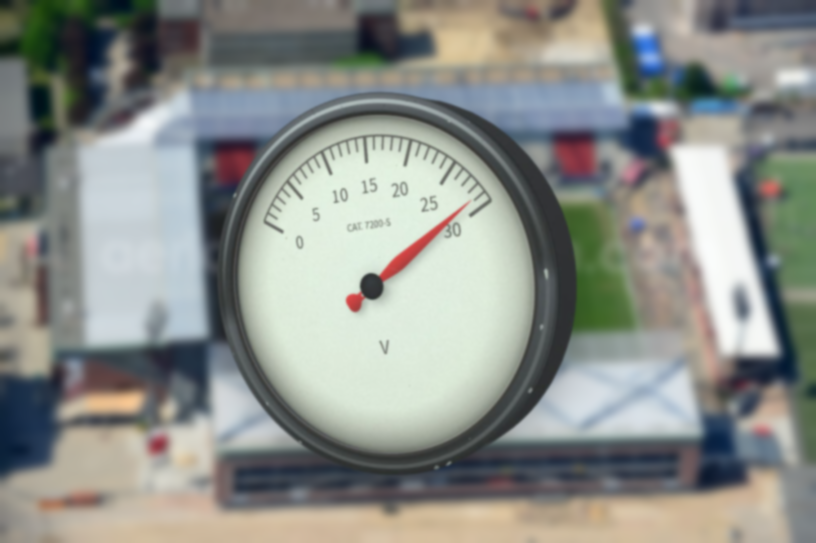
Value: 29 (V)
